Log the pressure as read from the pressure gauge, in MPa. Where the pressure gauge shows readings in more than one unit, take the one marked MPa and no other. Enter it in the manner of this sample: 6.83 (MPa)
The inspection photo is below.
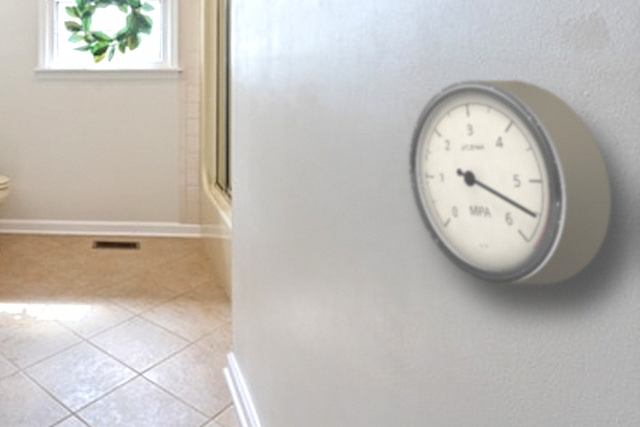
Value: 5.5 (MPa)
